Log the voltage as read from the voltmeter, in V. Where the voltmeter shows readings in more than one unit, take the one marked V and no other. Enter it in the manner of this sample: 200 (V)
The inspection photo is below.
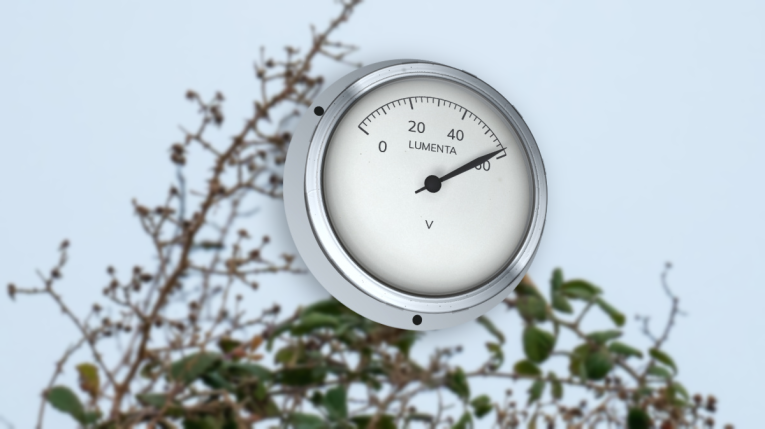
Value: 58 (V)
